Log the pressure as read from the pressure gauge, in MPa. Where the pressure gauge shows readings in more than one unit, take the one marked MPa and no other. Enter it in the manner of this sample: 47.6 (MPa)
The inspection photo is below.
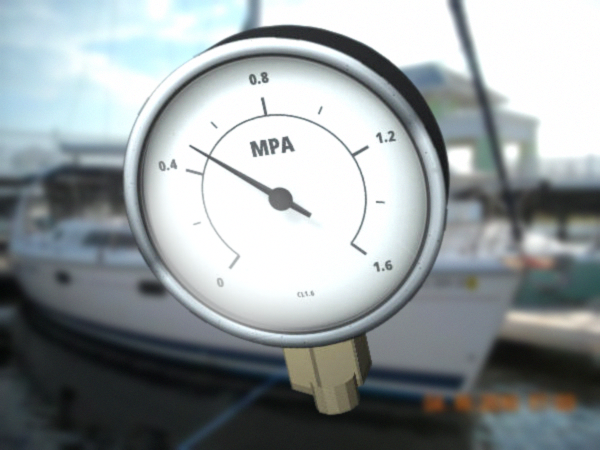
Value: 0.5 (MPa)
